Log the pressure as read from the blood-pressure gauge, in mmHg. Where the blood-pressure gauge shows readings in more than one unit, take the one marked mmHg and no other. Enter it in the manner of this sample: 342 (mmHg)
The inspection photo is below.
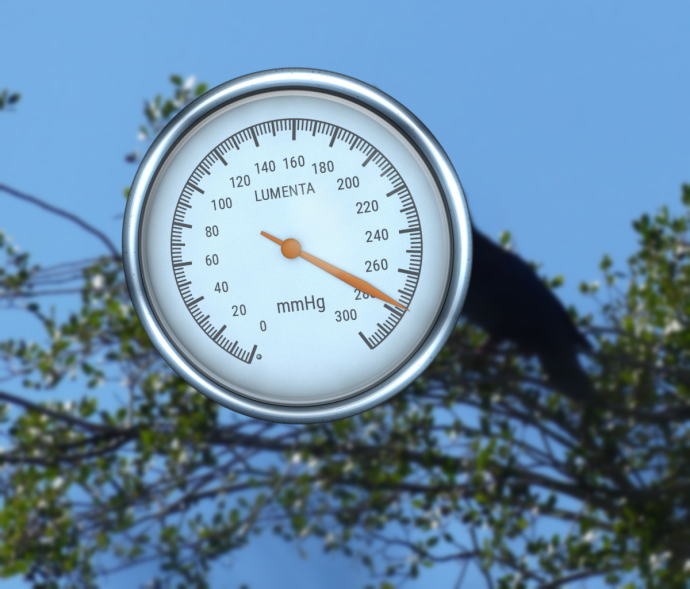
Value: 276 (mmHg)
